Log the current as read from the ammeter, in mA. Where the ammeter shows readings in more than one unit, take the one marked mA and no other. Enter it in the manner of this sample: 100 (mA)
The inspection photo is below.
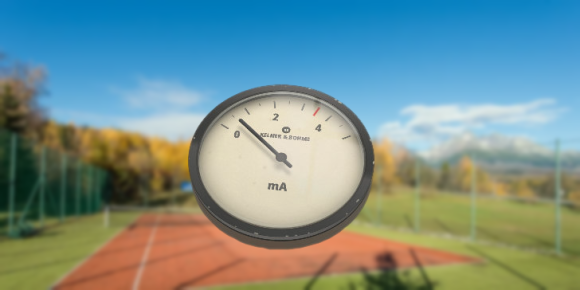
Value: 0.5 (mA)
